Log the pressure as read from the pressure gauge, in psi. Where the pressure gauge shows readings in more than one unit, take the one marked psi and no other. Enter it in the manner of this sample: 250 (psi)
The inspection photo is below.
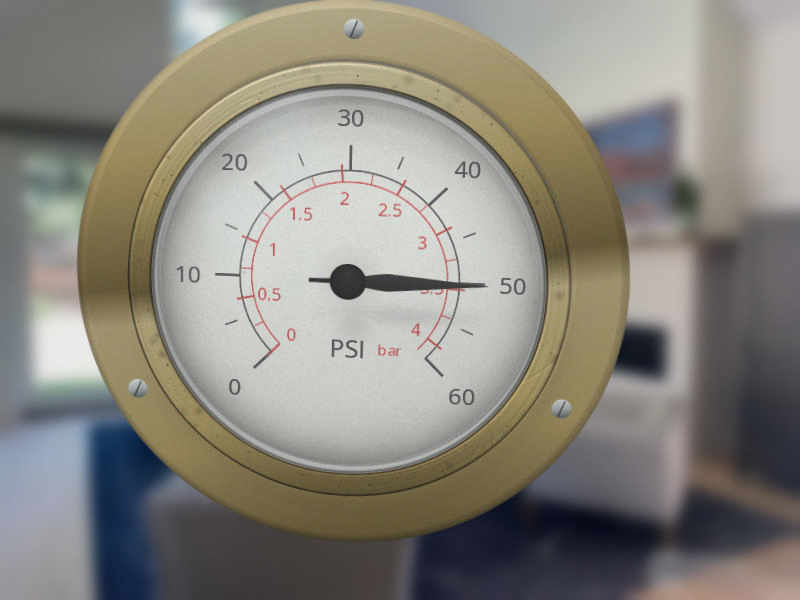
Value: 50 (psi)
